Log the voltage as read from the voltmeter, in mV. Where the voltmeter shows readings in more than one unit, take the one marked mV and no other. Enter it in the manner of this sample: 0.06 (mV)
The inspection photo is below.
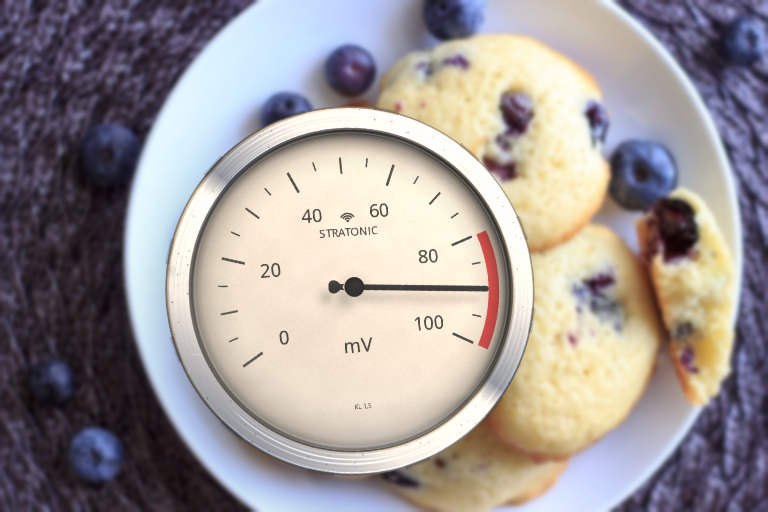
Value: 90 (mV)
